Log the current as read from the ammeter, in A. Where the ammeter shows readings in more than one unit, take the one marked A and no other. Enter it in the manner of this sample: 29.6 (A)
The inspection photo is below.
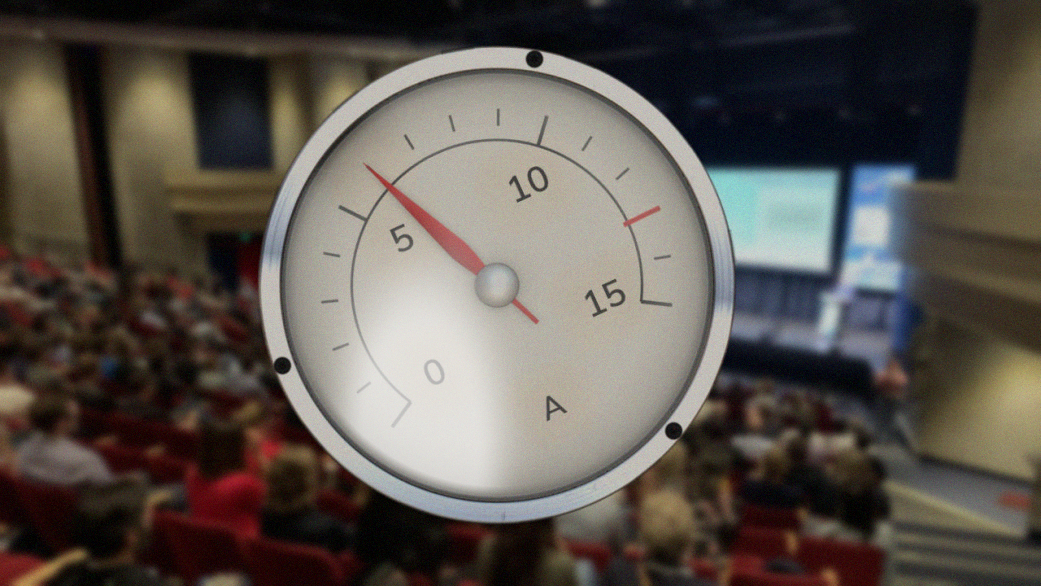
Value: 6 (A)
